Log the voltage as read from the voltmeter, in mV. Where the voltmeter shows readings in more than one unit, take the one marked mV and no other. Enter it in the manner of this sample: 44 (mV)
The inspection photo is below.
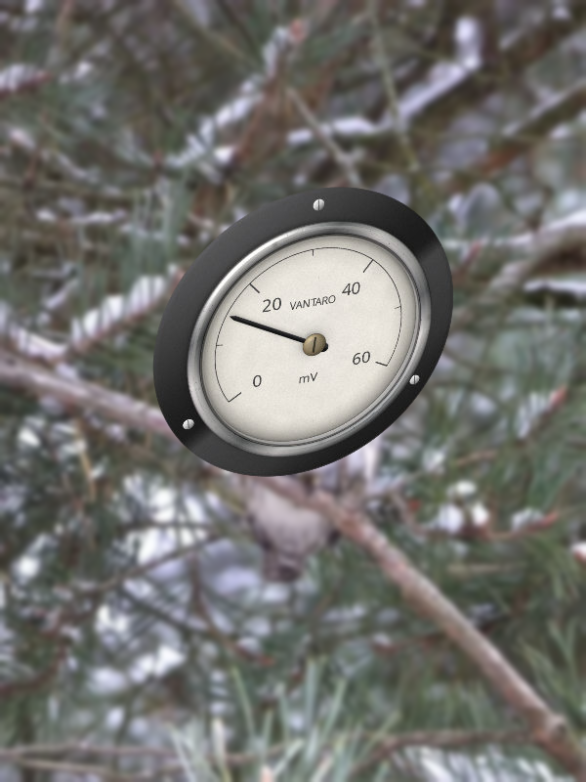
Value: 15 (mV)
